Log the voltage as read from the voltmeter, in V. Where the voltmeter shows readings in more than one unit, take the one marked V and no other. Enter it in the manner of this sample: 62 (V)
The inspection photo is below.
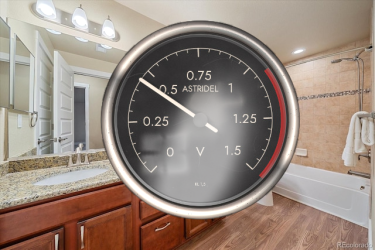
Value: 0.45 (V)
